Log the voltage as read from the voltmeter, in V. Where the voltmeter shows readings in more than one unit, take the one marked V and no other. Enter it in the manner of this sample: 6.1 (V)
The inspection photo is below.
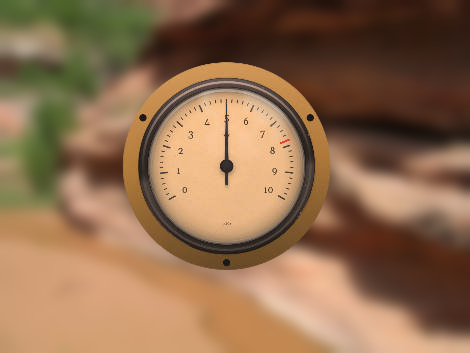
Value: 5 (V)
